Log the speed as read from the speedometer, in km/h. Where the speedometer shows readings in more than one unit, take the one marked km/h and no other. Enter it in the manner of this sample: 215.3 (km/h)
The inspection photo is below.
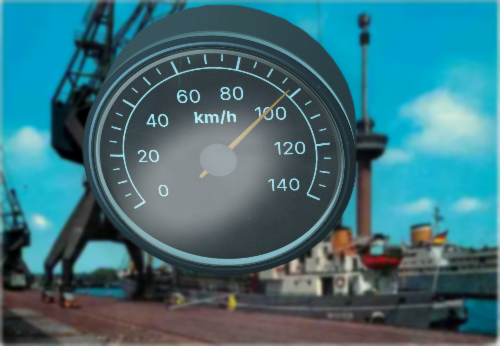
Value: 97.5 (km/h)
